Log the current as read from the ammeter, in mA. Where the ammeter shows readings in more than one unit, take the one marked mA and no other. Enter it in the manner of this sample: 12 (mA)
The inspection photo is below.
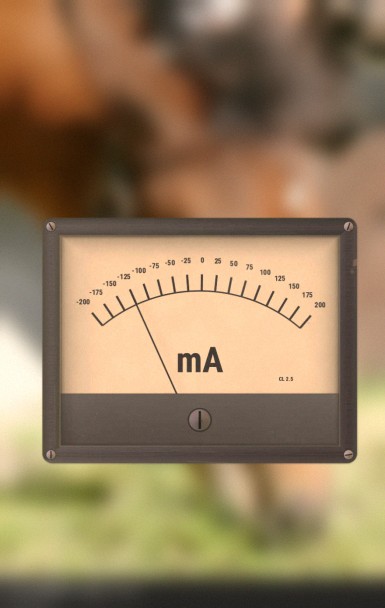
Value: -125 (mA)
